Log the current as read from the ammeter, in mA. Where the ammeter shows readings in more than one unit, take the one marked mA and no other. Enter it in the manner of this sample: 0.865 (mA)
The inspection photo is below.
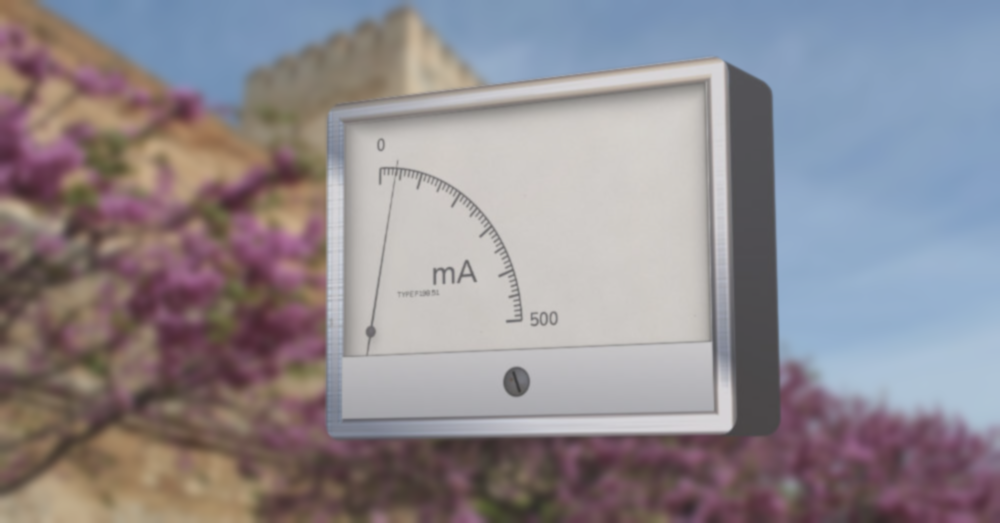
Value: 50 (mA)
